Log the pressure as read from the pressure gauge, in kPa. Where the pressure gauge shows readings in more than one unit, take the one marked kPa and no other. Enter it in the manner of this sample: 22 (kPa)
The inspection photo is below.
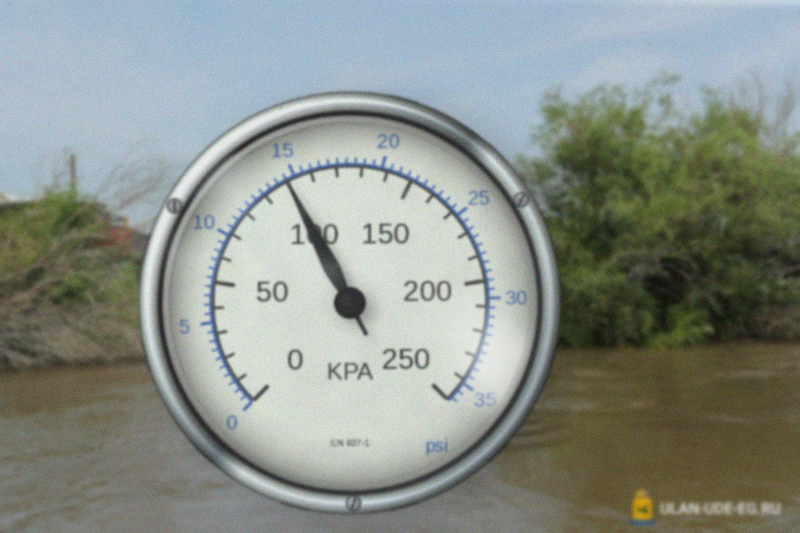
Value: 100 (kPa)
